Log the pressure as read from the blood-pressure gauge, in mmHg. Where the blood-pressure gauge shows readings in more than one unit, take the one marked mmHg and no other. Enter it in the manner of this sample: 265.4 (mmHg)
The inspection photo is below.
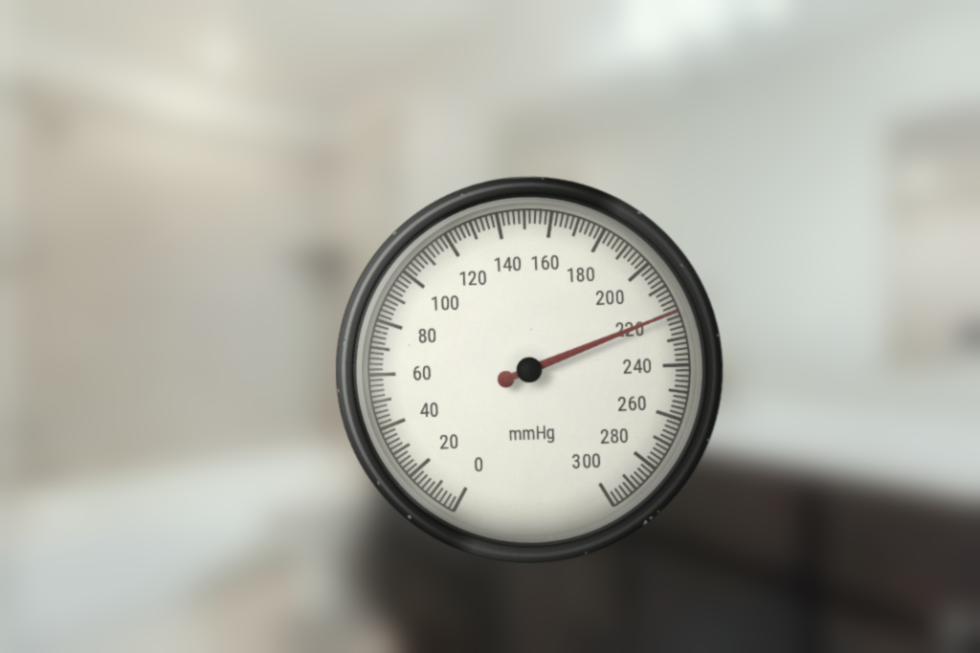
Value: 220 (mmHg)
